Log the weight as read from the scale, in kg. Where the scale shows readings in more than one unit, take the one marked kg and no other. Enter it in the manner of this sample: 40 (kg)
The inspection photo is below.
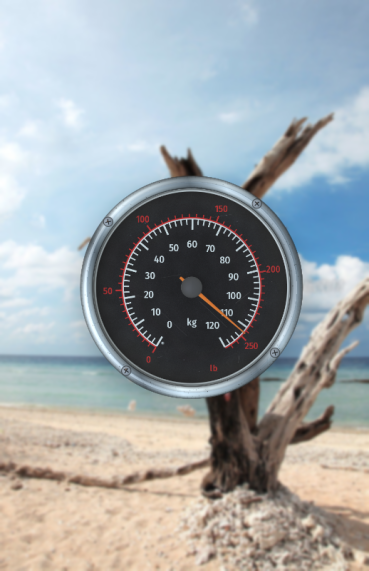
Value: 112 (kg)
